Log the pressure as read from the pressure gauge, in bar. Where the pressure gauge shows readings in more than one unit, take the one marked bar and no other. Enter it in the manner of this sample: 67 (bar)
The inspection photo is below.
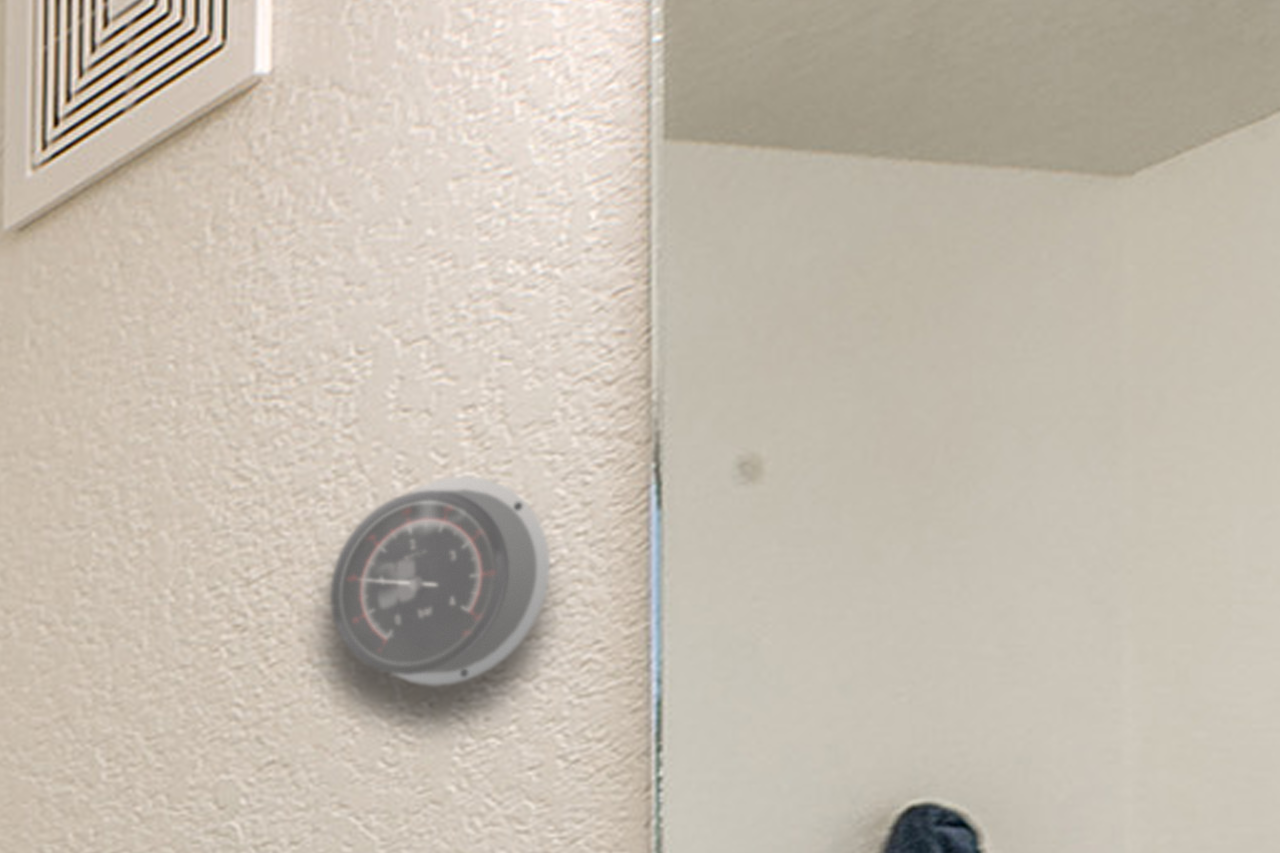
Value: 1 (bar)
